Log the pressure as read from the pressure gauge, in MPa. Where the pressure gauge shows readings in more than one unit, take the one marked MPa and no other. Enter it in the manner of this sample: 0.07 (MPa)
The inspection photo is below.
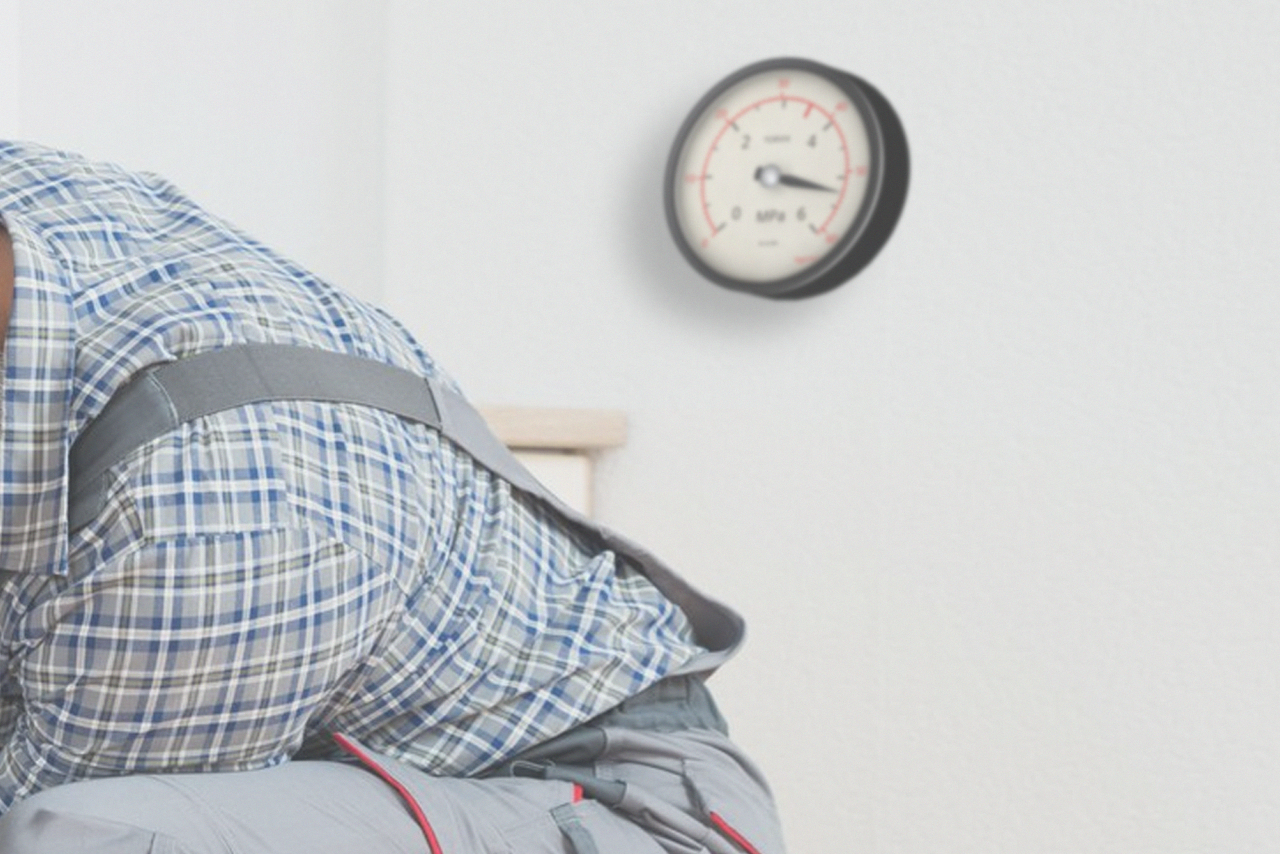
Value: 5.25 (MPa)
